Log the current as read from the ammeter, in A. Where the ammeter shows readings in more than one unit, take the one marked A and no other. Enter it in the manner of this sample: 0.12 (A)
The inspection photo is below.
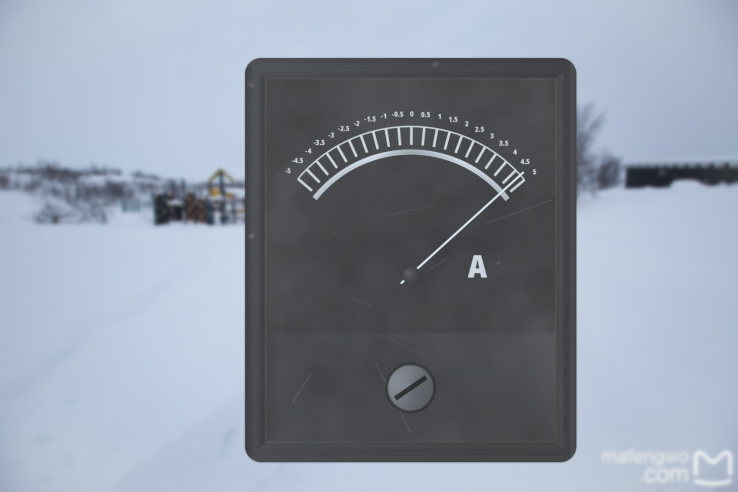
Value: 4.75 (A)
